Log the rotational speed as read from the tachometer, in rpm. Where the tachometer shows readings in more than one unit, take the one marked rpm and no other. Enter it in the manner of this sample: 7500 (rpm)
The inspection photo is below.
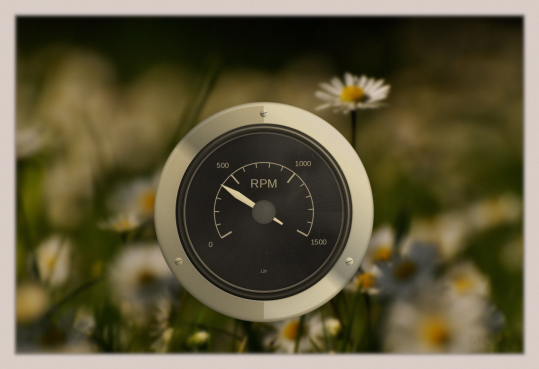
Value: 400 (rpm)
